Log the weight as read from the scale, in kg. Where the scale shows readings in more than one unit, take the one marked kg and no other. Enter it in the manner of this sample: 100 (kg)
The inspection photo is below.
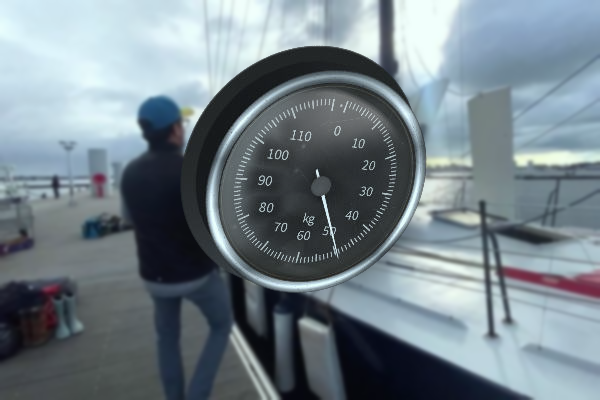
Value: 50 (kg)
